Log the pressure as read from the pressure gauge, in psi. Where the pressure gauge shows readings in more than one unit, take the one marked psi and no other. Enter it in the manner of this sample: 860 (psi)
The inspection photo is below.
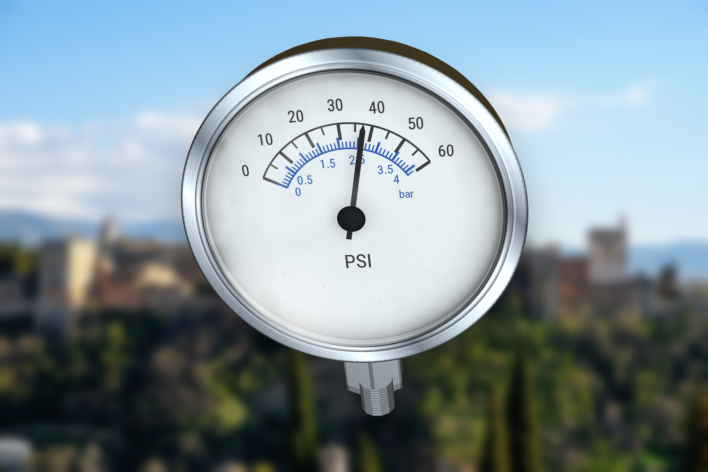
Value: 37.5 (psi)
